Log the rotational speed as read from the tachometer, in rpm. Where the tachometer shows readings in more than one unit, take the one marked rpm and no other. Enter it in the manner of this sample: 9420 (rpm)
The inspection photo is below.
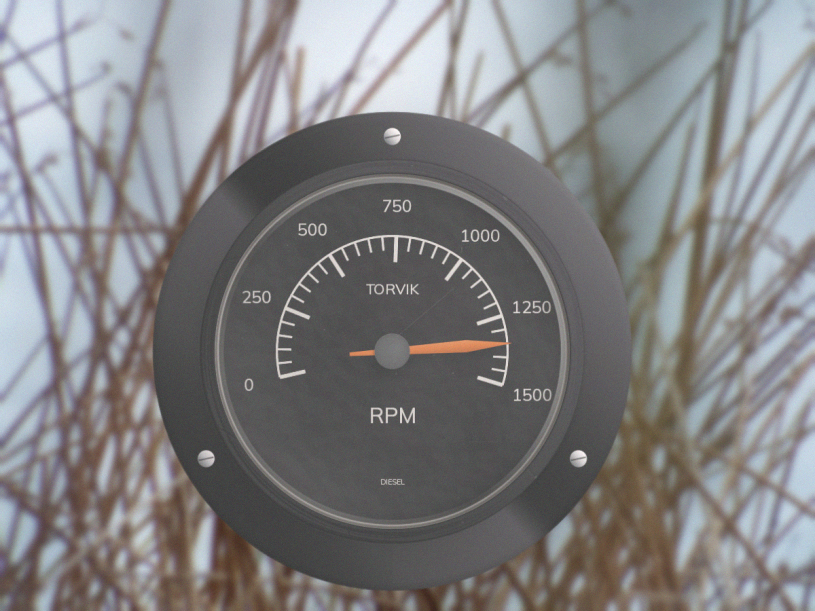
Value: 1350 (rpm)
